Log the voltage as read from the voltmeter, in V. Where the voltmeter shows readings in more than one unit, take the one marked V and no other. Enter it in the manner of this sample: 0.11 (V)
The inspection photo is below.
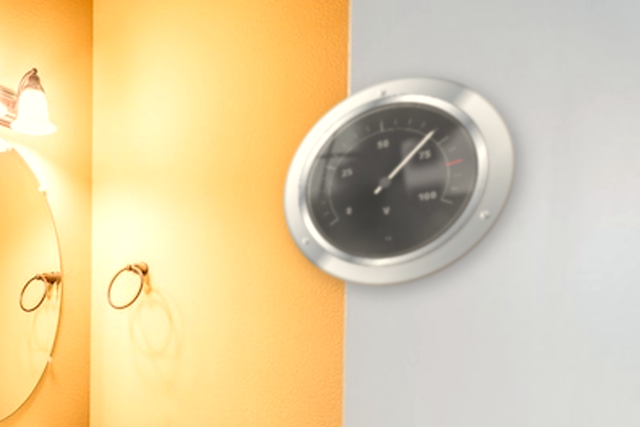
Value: 70 (V)
